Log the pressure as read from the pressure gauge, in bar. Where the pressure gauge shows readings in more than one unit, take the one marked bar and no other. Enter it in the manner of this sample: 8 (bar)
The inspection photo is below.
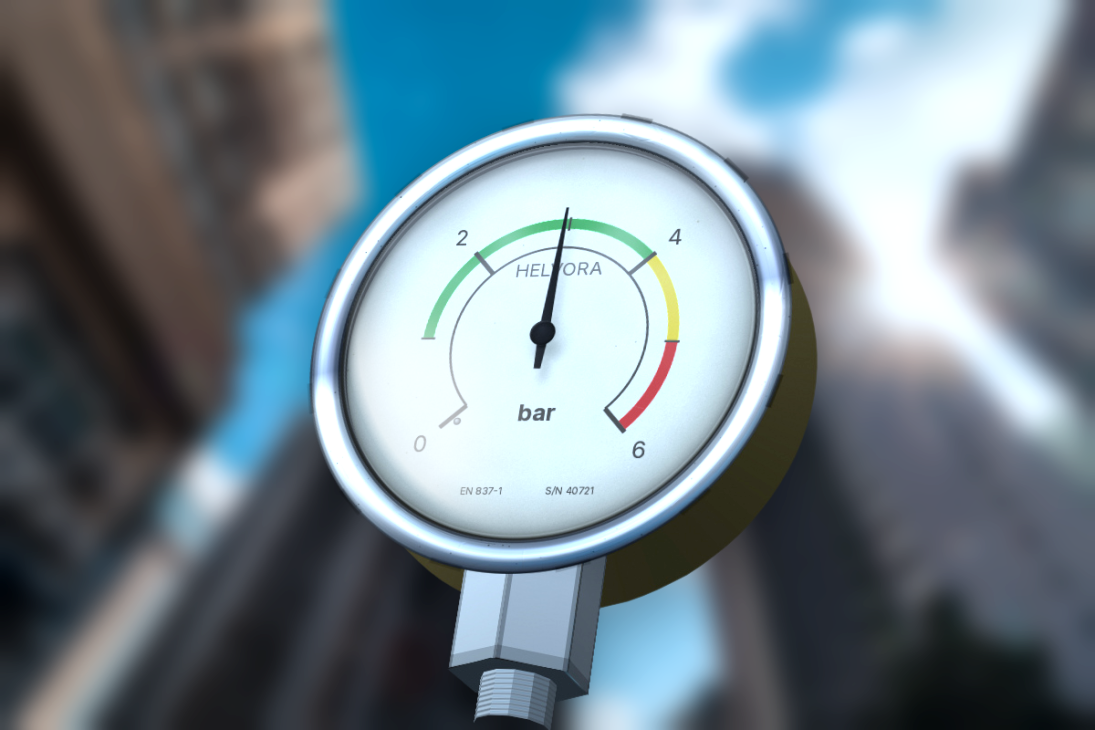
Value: 3 (bar)
